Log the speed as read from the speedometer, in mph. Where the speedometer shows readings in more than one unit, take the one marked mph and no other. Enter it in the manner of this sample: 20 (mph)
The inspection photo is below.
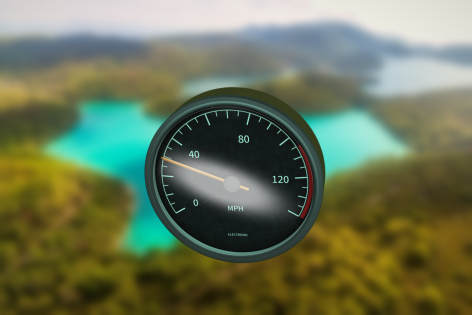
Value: 30 (mph)
